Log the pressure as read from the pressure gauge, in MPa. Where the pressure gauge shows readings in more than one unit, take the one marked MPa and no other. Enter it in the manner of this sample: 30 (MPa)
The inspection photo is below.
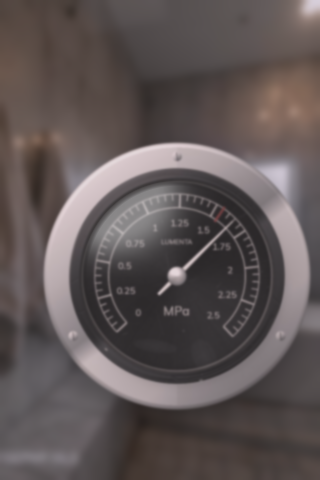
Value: 1.65 (MPa)
